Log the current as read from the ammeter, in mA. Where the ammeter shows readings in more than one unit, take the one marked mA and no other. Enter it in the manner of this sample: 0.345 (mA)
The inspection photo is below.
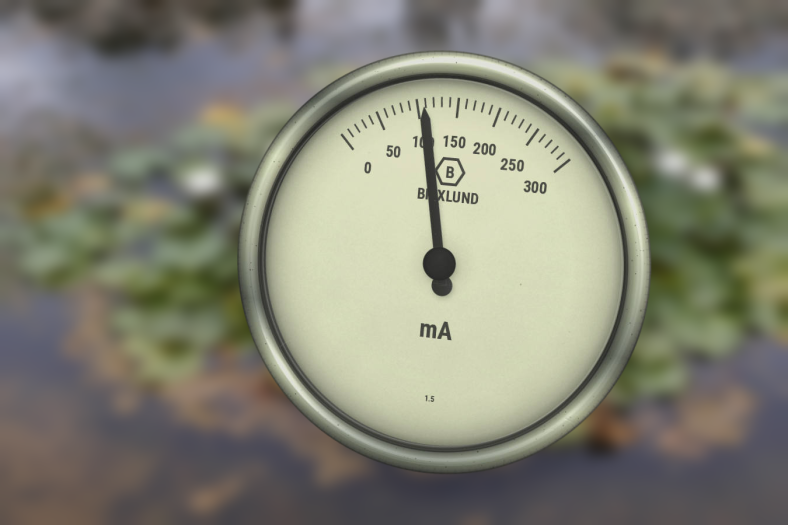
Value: 110 (mA)
